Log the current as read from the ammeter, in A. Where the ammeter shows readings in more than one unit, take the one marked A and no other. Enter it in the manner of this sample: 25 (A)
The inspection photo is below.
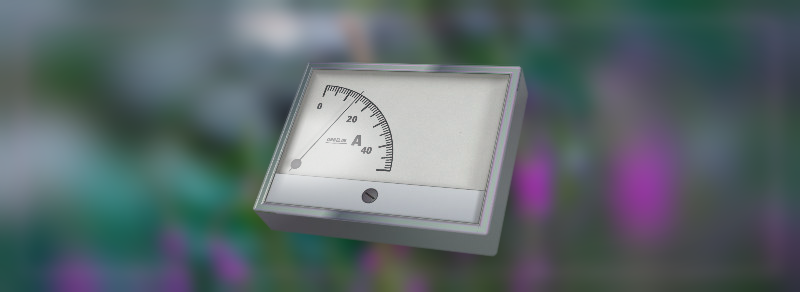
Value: 15 (A)
